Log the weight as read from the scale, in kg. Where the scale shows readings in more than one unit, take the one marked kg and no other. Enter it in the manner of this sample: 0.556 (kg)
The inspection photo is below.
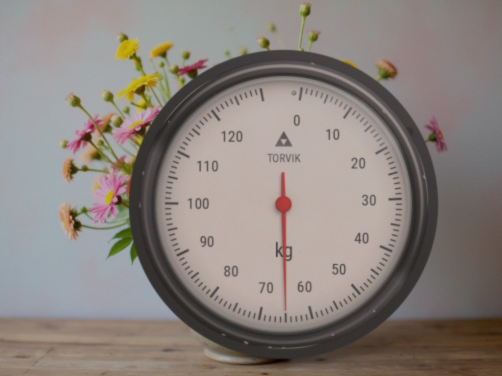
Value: 65 (kg)
